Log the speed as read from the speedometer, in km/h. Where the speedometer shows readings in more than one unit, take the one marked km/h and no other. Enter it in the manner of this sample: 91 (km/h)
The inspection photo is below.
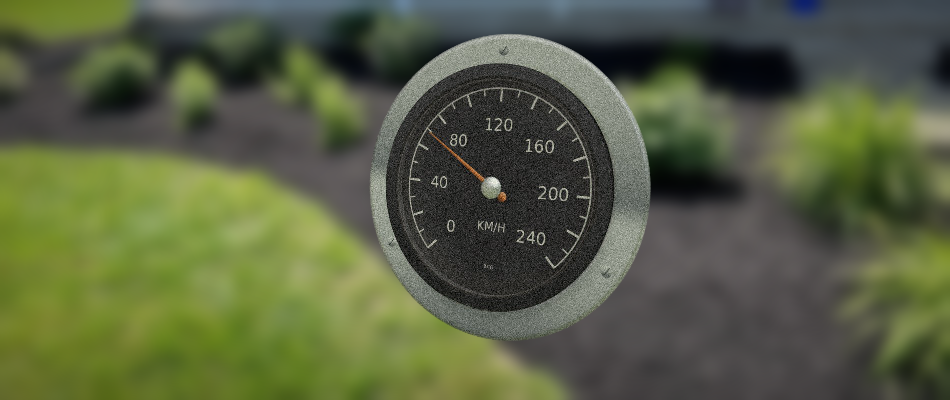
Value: 70 (km/h)
